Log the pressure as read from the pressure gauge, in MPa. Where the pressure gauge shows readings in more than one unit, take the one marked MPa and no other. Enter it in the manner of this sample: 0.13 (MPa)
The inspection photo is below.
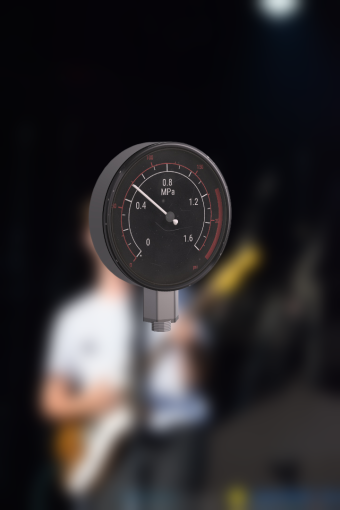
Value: 0.5 (MPa)
